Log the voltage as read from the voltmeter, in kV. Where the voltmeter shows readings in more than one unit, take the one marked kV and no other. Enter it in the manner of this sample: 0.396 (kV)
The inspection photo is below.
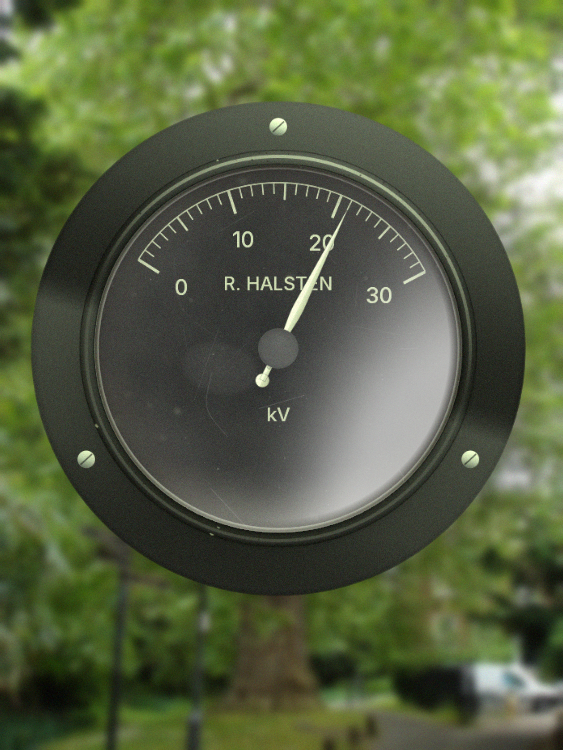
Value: 21 (kV)
